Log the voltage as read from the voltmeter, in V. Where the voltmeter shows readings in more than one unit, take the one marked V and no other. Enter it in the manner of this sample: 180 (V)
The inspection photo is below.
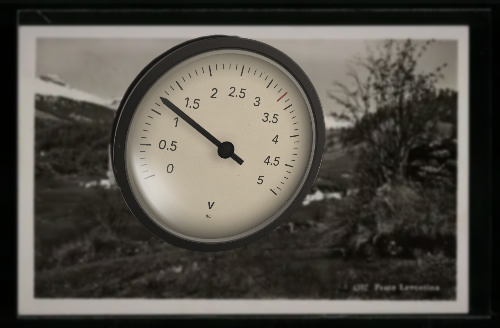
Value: 1.2 (V)
